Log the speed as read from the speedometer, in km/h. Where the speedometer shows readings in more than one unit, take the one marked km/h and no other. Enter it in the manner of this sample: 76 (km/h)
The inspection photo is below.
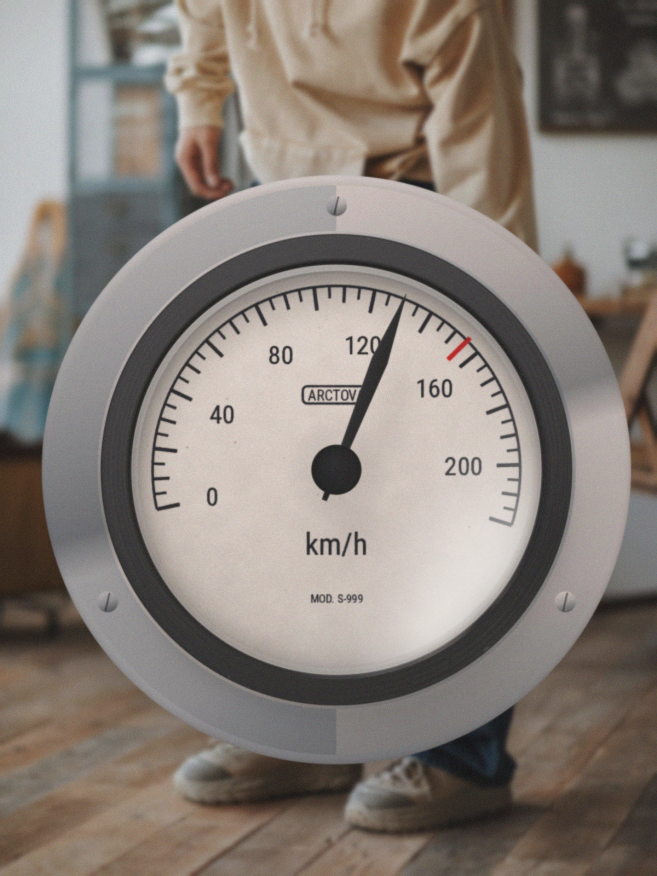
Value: 130 (km/h)
